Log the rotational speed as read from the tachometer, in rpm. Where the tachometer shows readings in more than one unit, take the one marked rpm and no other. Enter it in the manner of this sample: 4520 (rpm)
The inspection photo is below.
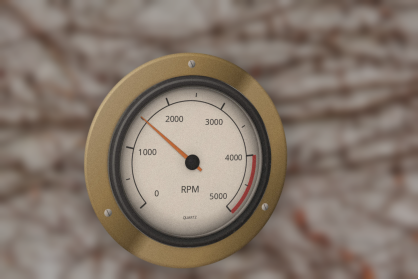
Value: 1500 (rpm)
